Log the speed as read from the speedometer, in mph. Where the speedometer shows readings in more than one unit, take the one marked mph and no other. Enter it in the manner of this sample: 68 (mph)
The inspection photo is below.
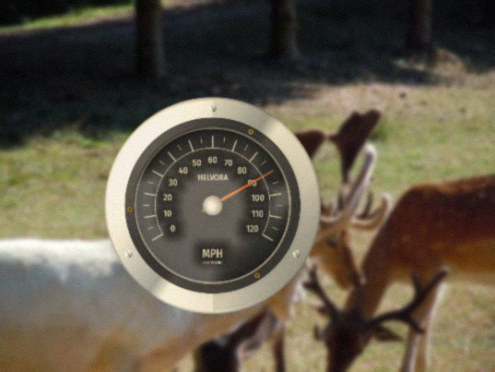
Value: 90 (mph)
